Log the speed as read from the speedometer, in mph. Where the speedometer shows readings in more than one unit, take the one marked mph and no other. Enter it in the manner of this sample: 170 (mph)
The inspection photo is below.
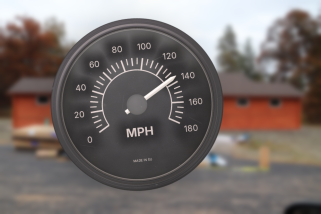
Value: 135 (mph)
